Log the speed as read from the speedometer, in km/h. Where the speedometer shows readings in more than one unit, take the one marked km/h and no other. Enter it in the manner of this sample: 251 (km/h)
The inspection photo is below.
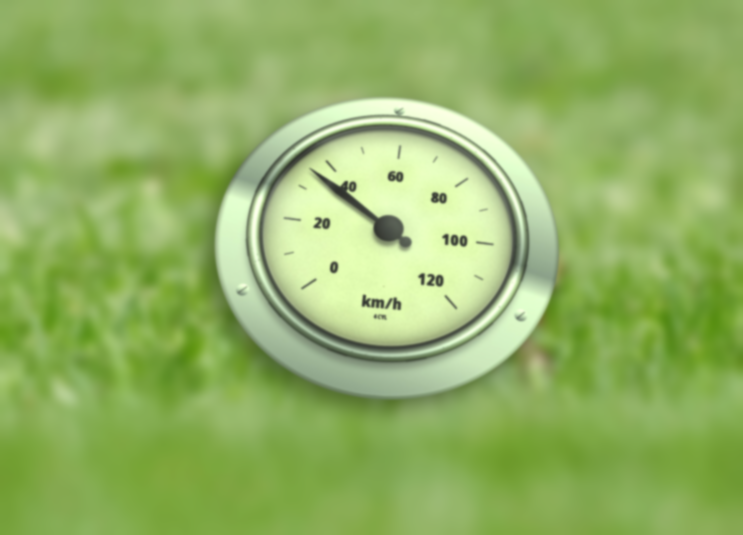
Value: 35 (km/h)
